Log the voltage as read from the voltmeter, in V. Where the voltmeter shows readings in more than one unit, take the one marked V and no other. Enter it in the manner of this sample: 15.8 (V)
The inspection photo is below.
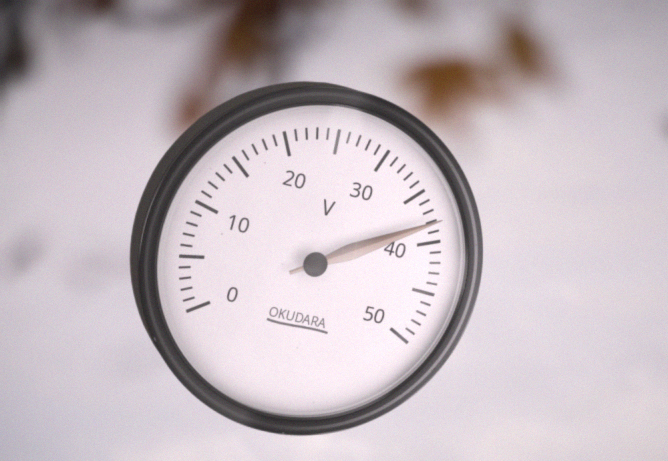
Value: 38 (V)
